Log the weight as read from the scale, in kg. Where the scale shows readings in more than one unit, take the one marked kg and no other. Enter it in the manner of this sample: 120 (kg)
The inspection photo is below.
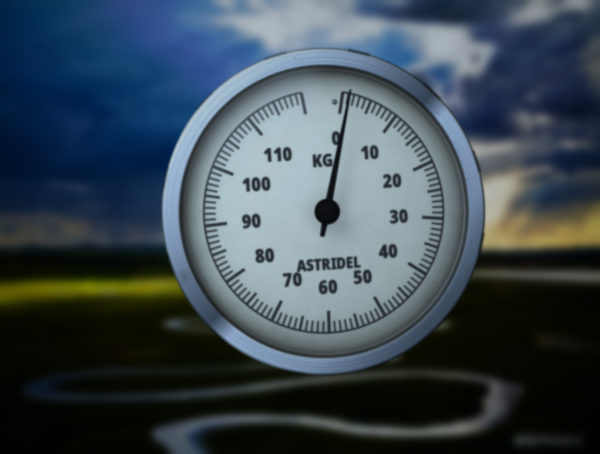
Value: 1 (kg)
